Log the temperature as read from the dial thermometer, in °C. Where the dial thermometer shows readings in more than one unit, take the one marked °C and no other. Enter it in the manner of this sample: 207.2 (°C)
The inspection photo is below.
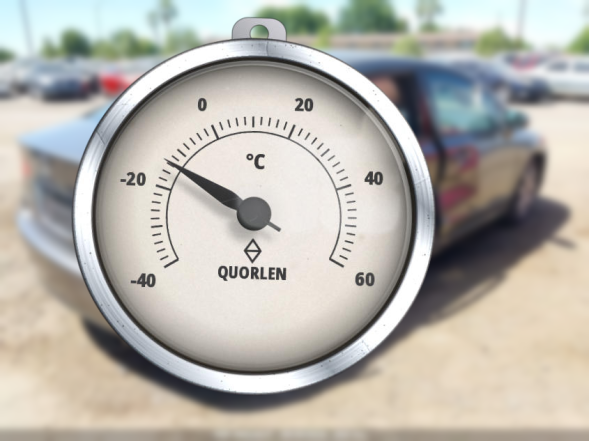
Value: -14 (°C)
